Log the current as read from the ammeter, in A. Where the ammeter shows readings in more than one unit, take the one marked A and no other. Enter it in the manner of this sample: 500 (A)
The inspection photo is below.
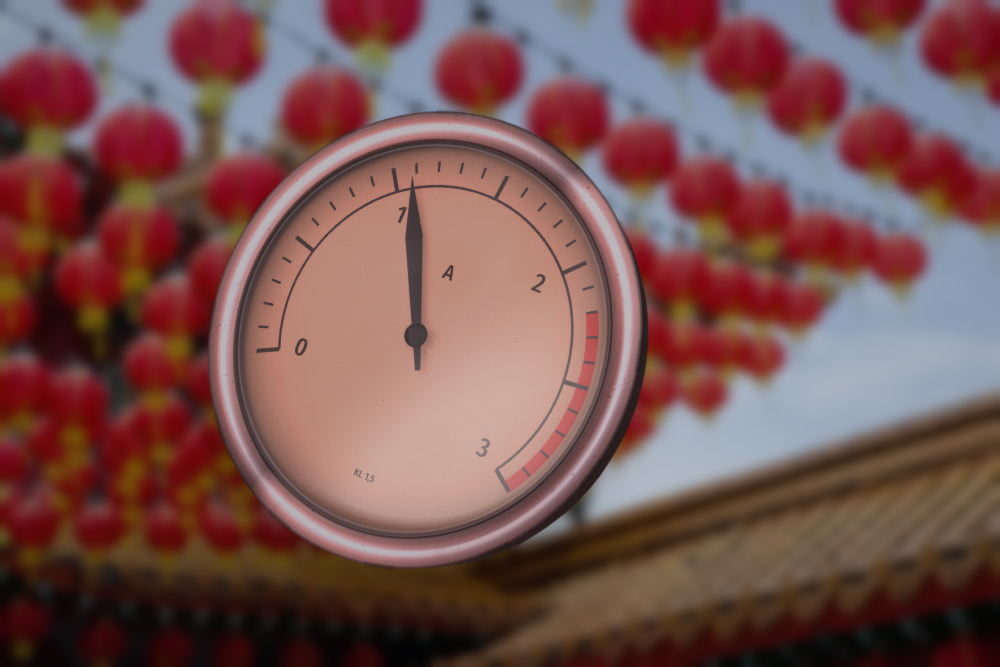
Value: 1.1 (A)
